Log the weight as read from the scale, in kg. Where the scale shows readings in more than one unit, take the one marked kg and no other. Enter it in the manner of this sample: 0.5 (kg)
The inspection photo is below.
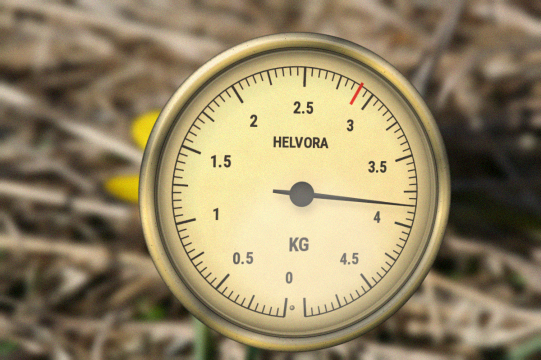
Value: 3.85 (kg)
